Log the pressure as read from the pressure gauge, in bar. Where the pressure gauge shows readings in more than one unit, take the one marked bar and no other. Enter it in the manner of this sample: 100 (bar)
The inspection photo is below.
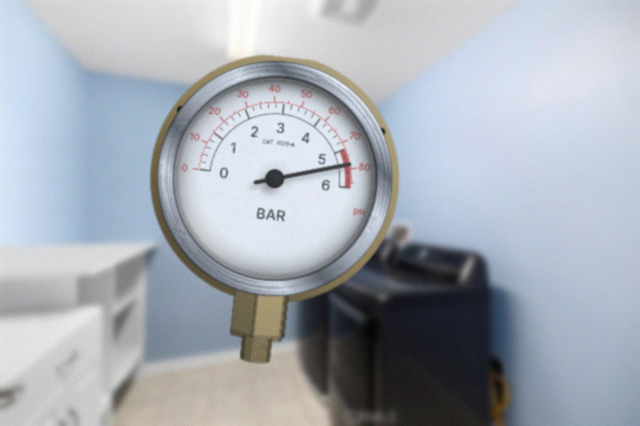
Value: 5.4 (bar)
